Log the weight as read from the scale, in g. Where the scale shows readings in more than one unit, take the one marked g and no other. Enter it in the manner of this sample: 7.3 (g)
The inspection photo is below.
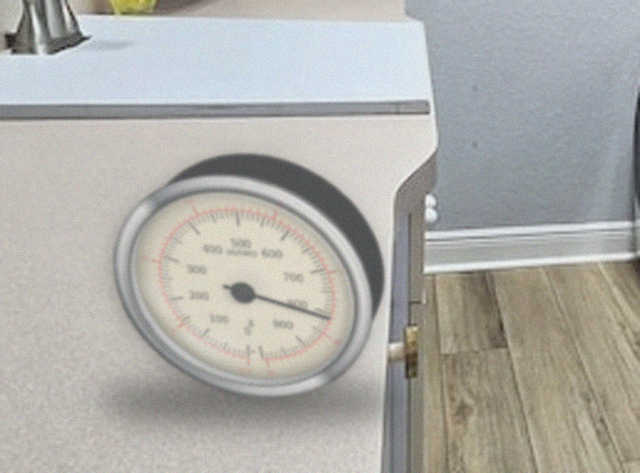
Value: 800 (g)
